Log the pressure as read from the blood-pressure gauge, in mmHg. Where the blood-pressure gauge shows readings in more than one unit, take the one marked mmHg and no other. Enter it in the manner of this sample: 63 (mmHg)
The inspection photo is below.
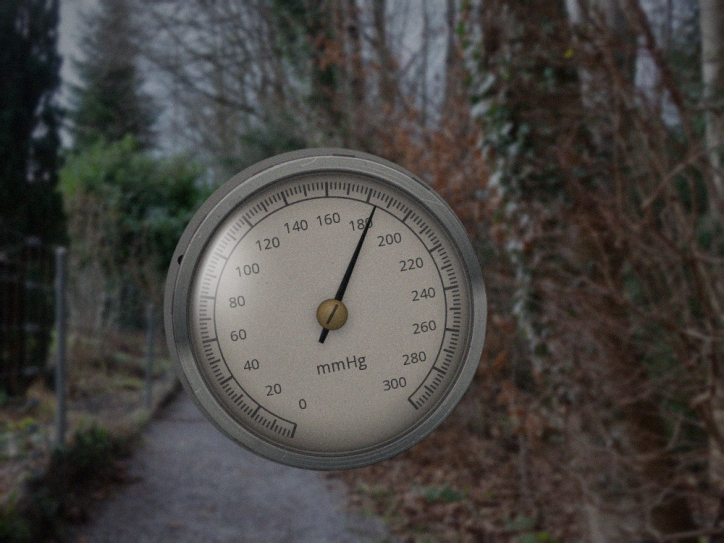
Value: 184 (mmHg)
